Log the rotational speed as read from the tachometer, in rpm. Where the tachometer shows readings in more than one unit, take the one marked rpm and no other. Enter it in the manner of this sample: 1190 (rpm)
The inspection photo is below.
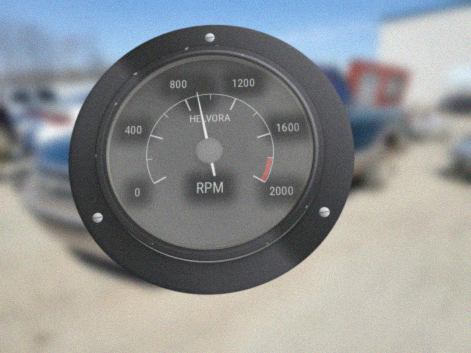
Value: 900 (rpm)
